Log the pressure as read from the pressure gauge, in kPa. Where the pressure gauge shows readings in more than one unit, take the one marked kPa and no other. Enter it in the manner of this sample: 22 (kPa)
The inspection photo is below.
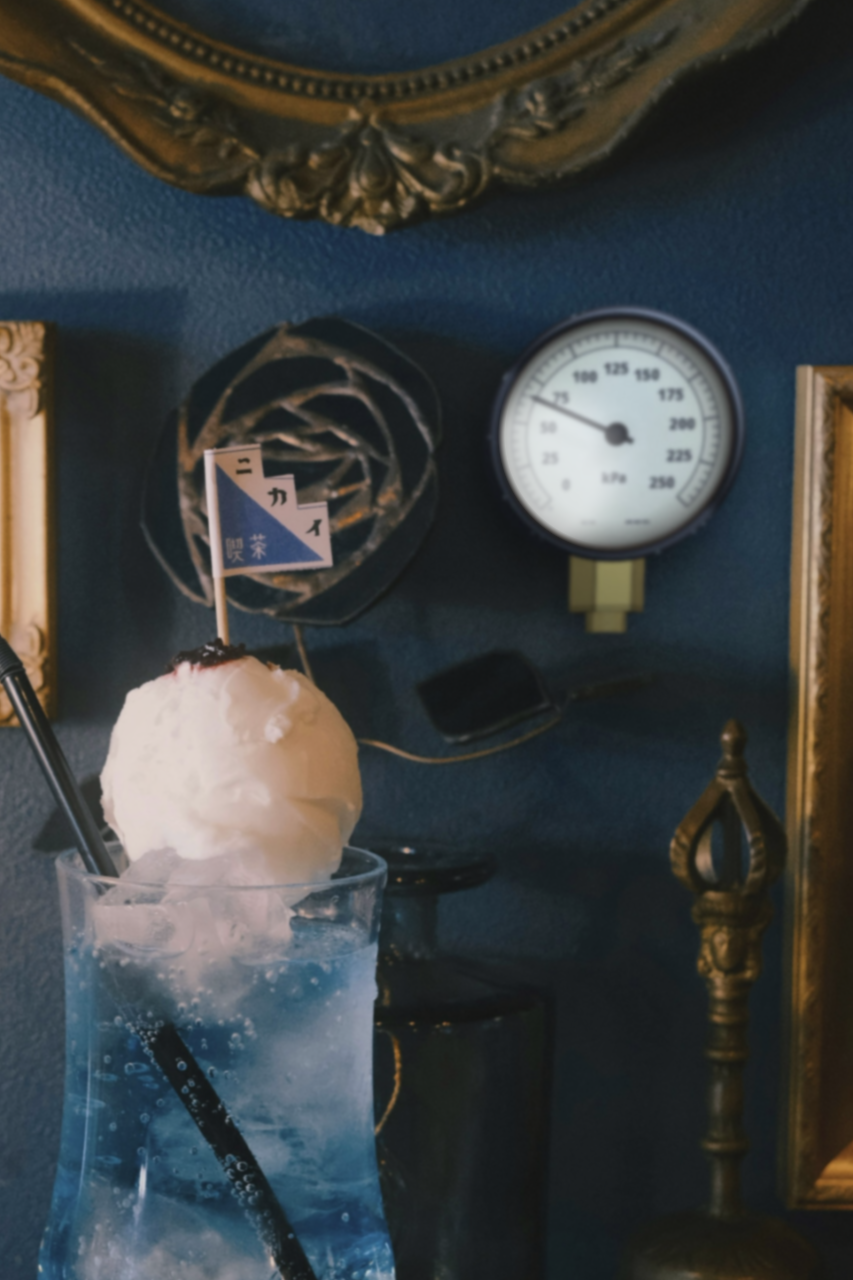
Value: 65 (kPa)
